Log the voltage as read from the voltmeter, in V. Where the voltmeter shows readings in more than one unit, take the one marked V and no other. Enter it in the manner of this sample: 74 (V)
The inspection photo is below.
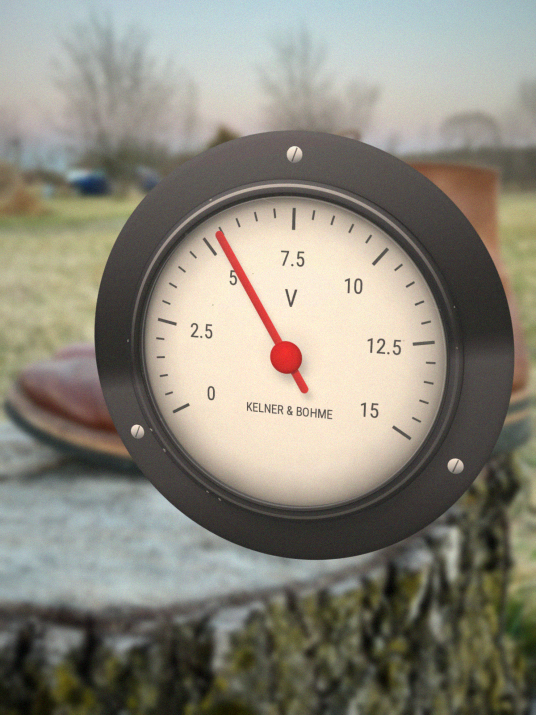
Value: 5.5 (V)
